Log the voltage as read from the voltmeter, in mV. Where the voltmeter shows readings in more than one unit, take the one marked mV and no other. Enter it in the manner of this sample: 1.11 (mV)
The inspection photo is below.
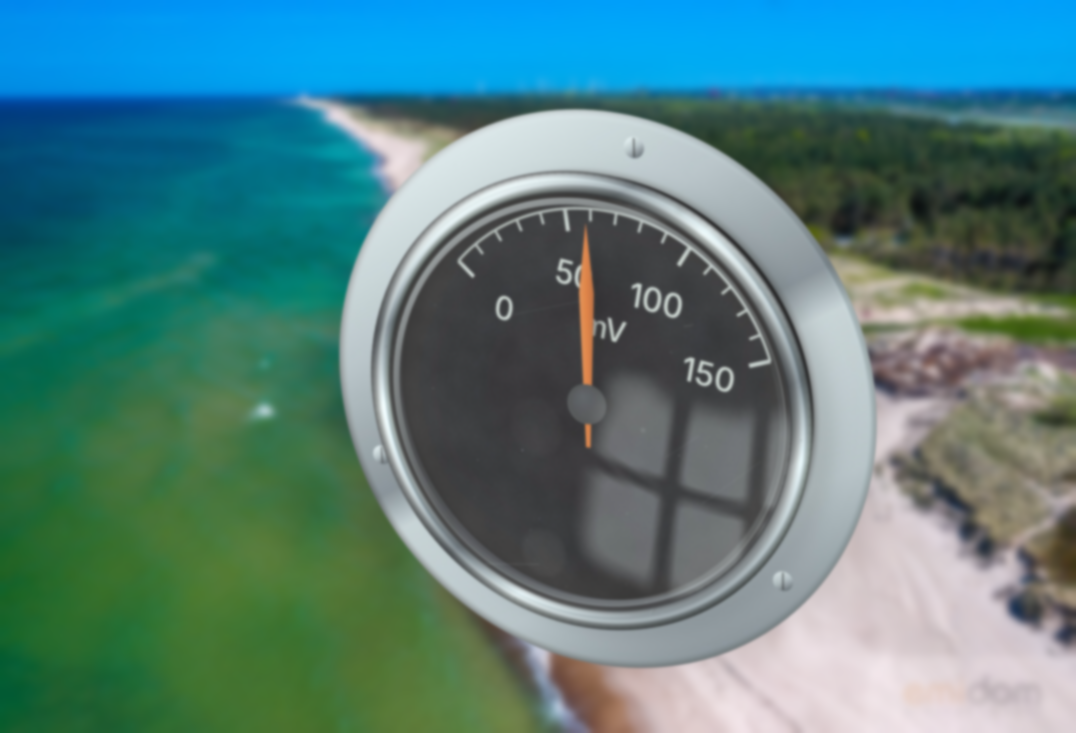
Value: 60 (mV)
